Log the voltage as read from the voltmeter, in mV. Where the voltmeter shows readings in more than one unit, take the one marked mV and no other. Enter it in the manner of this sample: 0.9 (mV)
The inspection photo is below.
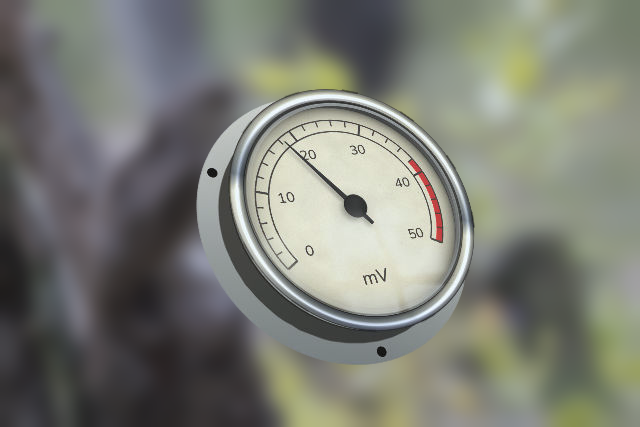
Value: 18 (mV)
